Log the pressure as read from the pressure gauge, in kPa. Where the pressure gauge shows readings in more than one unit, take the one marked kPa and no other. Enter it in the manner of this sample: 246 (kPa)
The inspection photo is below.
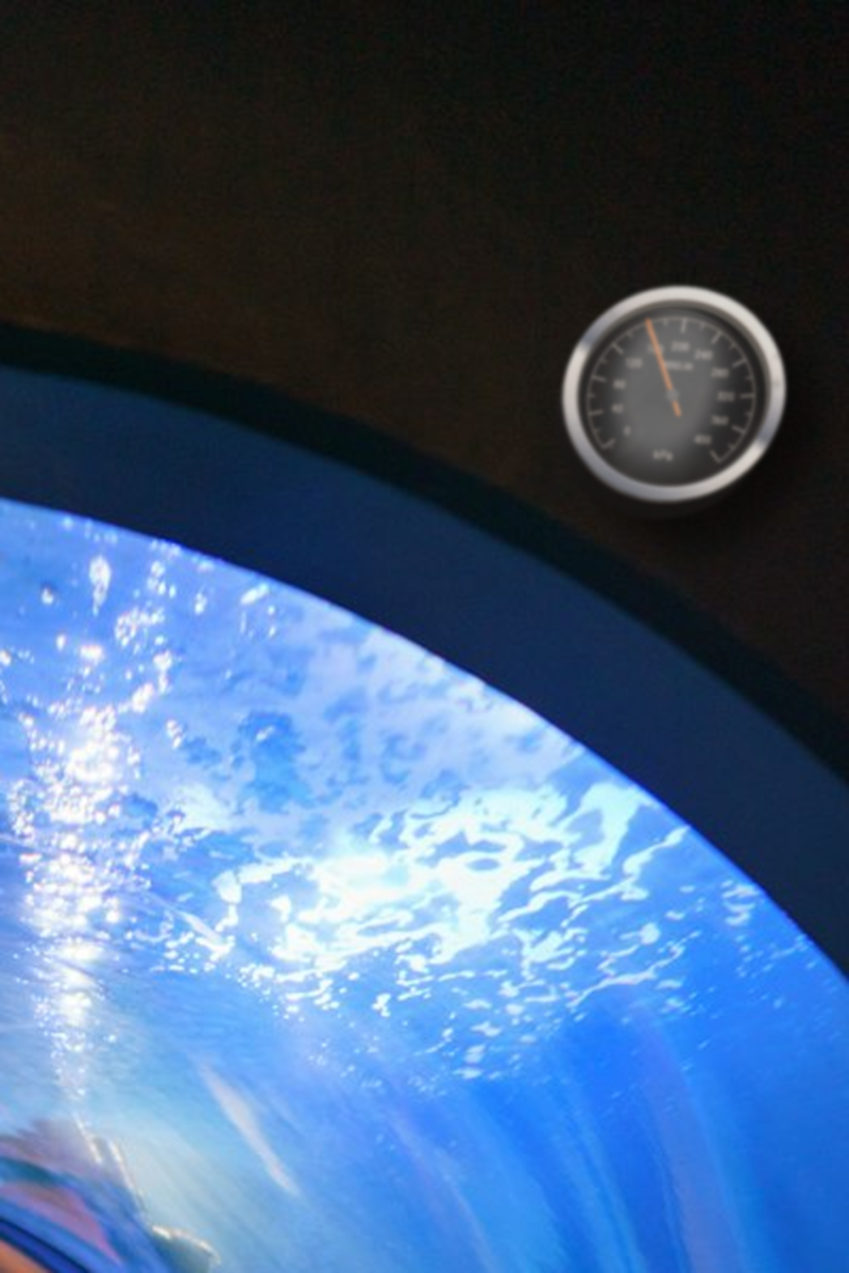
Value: 160 (kPa)
